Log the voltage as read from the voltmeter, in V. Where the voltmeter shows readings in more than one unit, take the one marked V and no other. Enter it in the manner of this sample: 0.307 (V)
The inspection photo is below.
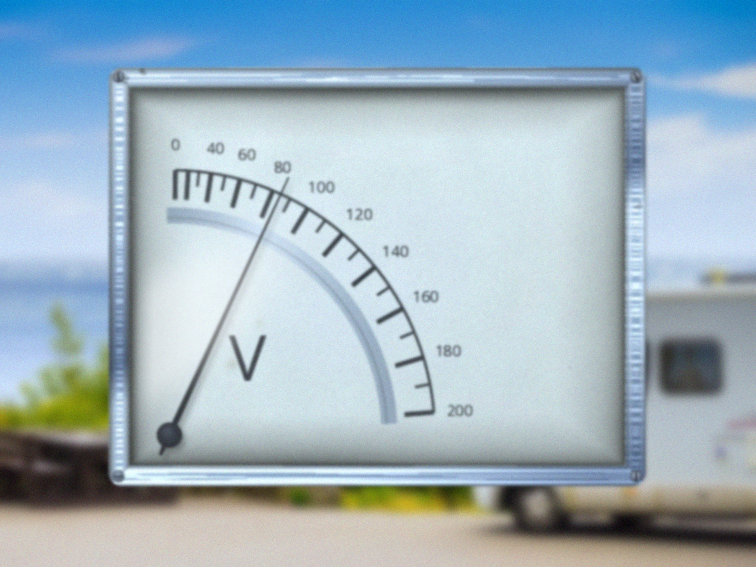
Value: 85 (V)
